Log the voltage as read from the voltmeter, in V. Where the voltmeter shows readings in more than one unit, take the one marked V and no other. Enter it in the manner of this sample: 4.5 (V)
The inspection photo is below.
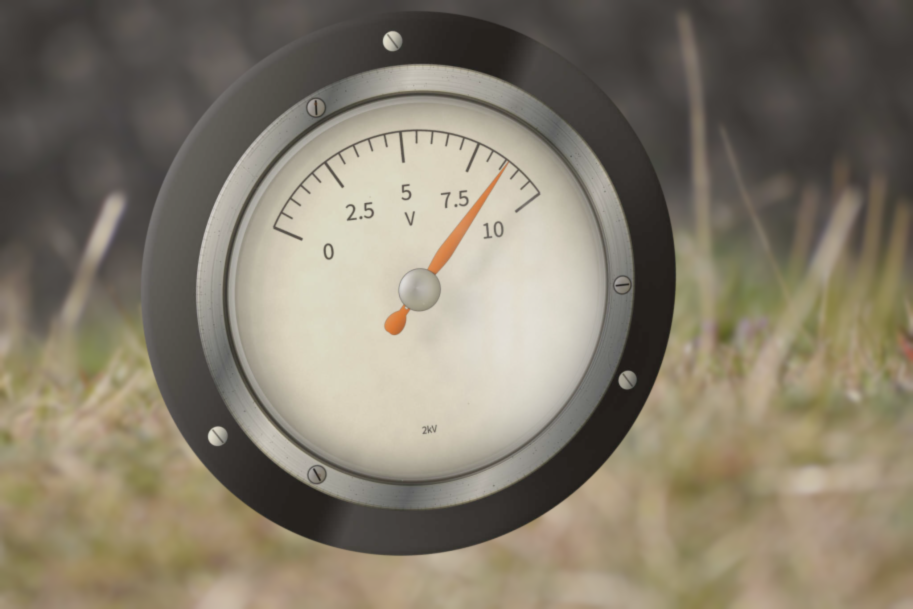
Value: 8.5 (V)
